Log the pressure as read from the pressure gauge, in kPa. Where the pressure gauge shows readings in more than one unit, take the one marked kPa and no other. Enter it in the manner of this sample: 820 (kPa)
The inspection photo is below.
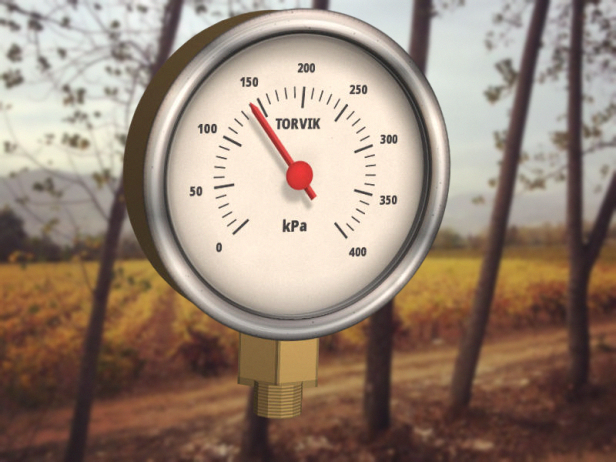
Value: 140 (kPa)
